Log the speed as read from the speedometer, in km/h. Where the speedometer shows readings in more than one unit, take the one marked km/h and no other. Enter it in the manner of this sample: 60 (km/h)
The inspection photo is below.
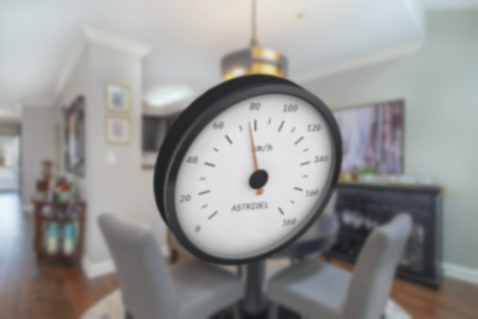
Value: 75 (km/h)
